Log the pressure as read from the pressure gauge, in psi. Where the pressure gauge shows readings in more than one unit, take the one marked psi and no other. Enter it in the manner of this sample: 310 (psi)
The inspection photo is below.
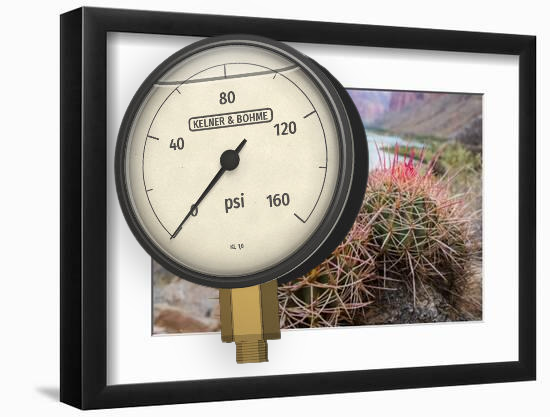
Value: 0 (psi)
